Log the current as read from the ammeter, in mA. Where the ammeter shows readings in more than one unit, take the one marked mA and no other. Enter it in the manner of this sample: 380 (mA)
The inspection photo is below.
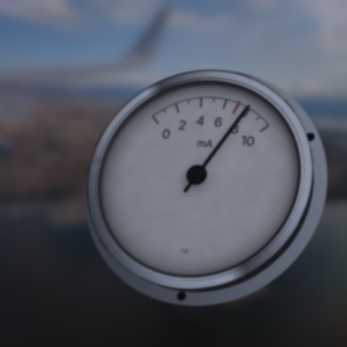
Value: 8 (mA)
